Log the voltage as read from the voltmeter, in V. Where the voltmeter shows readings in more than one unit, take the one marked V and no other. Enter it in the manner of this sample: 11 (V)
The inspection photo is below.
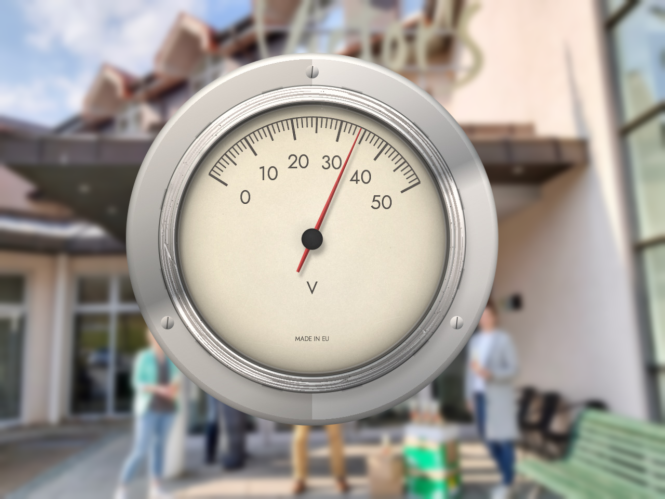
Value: 34 (V)
